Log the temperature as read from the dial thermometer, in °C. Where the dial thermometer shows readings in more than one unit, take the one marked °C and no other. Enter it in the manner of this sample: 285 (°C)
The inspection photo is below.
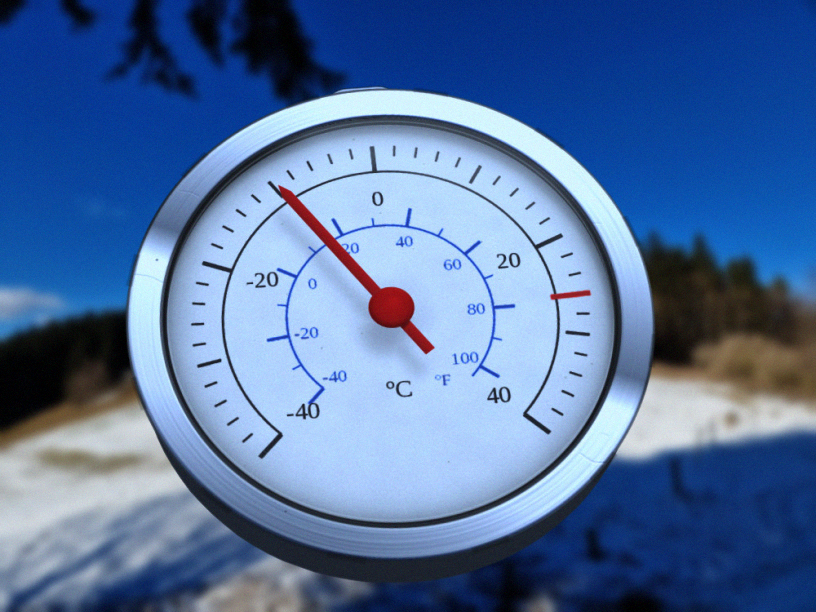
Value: -10 (°C)
